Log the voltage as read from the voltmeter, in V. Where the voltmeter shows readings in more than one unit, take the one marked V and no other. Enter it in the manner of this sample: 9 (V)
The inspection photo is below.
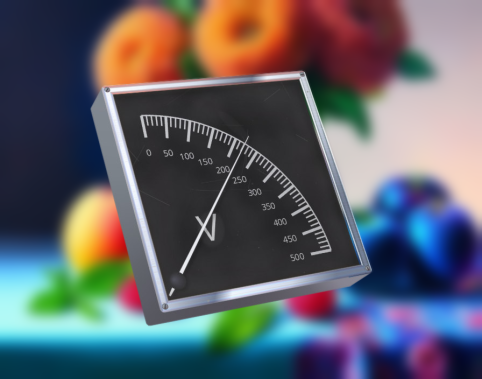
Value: 220 (V)
